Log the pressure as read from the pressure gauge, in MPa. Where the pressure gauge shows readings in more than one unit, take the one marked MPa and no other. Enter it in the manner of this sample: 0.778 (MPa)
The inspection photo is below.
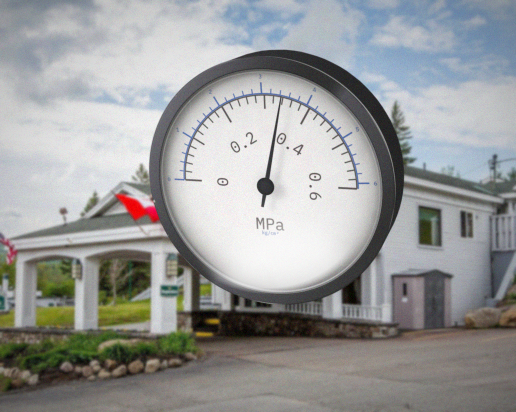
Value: 0.34 (MPa)
